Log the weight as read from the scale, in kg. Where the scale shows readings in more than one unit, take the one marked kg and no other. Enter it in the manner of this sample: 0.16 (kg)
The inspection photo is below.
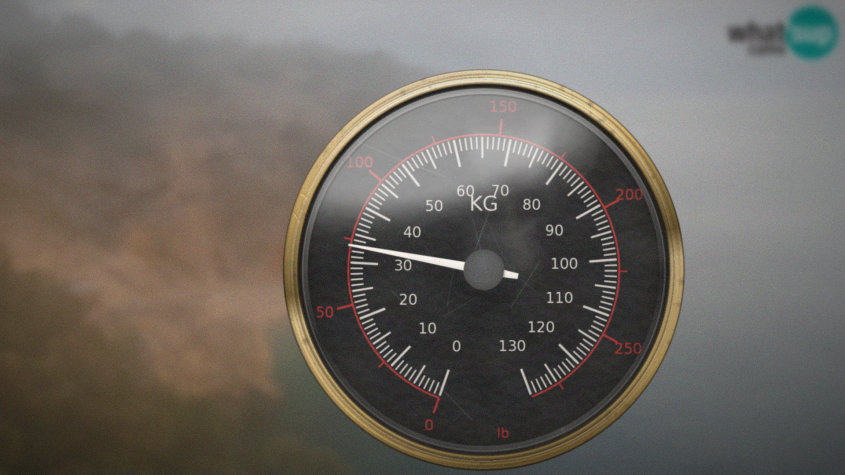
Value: 33 (kg)
